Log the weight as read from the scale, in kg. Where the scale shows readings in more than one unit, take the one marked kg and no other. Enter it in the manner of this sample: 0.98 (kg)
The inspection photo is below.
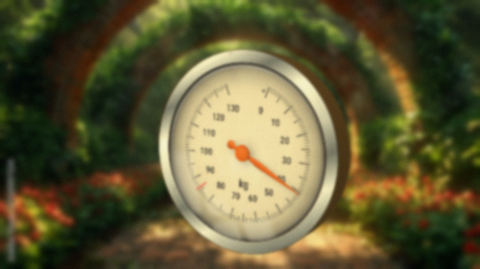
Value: 40 (kg)
